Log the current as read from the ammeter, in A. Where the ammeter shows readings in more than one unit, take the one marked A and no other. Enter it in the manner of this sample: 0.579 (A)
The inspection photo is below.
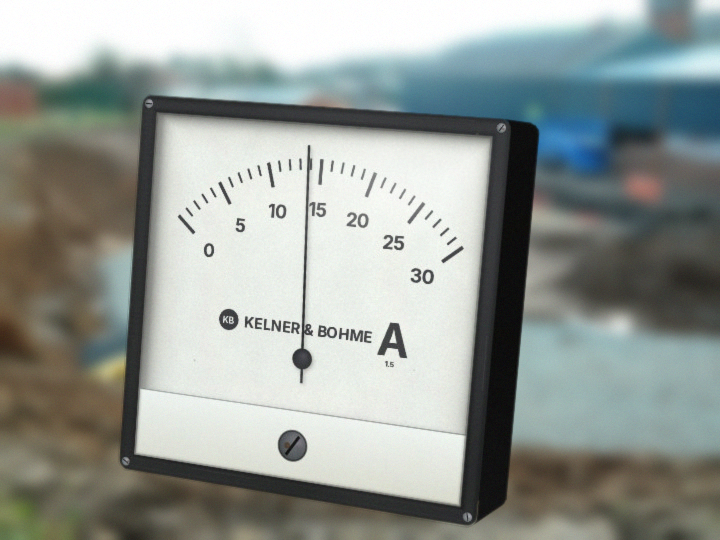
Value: 14 (A)
